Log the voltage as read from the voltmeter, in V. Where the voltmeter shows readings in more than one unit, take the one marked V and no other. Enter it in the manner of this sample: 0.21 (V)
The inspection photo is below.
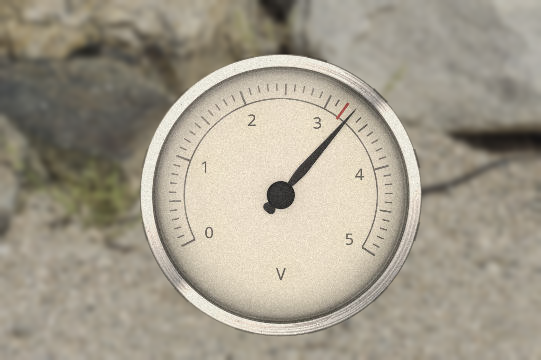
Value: 3.3 (V)
